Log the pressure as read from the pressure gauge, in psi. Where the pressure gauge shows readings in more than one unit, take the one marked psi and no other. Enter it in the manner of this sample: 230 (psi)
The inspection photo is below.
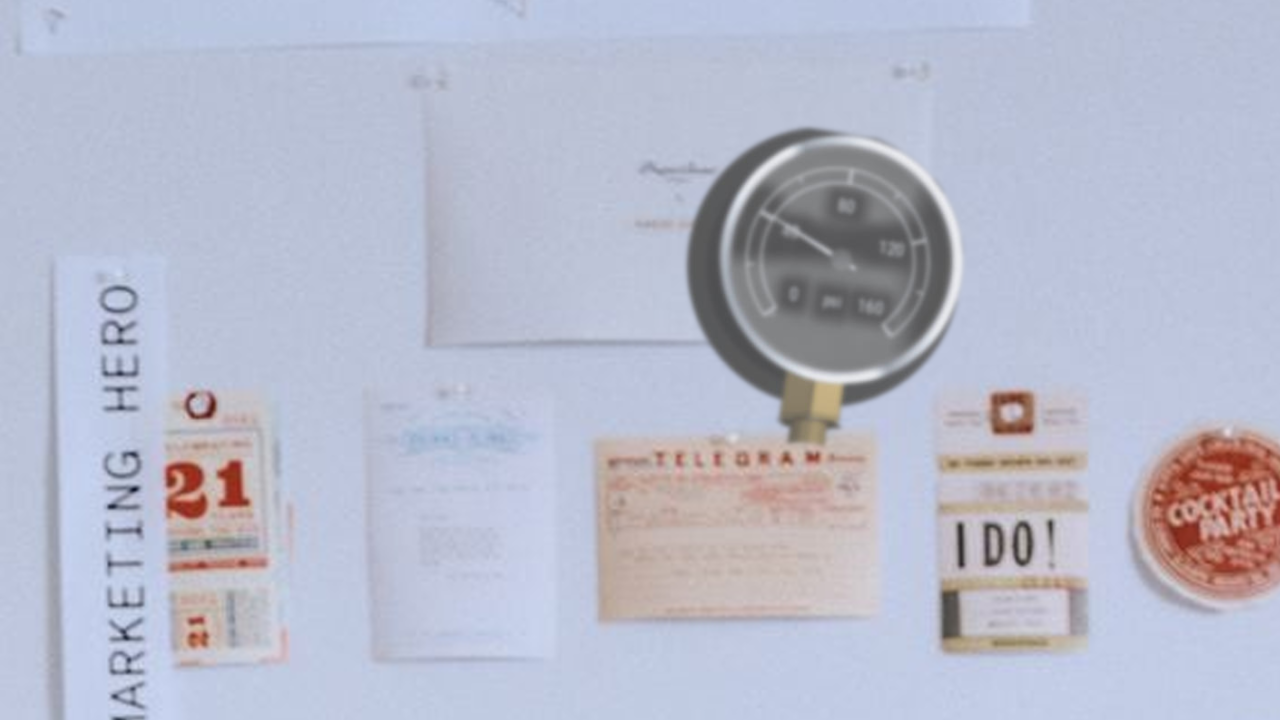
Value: 40 (psi)
